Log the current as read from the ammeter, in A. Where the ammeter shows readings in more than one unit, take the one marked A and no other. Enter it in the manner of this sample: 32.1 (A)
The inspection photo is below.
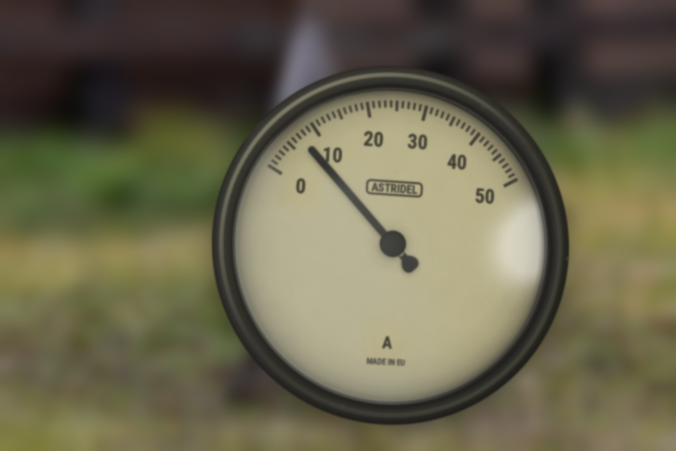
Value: 7 (A)
